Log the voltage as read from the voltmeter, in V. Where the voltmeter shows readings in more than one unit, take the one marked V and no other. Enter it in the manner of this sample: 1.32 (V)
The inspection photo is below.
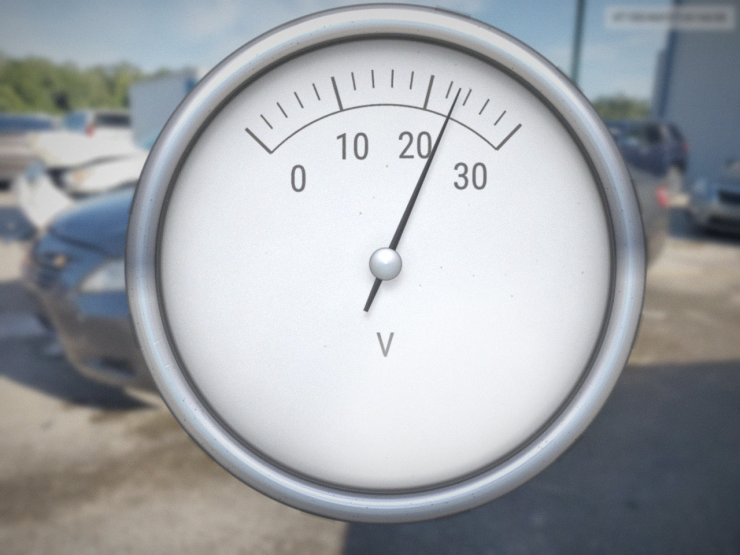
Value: 23 (V)
